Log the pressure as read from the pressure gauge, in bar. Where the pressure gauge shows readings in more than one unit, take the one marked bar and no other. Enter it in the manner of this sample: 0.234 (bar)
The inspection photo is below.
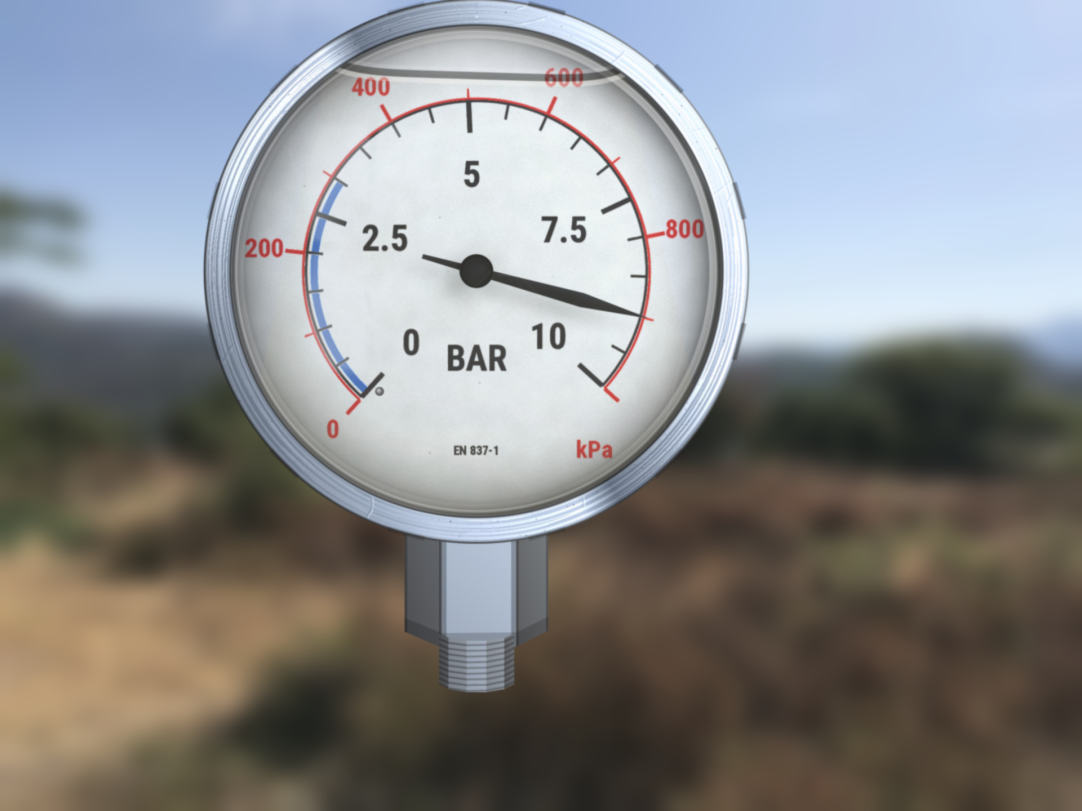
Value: 9 (bar)
